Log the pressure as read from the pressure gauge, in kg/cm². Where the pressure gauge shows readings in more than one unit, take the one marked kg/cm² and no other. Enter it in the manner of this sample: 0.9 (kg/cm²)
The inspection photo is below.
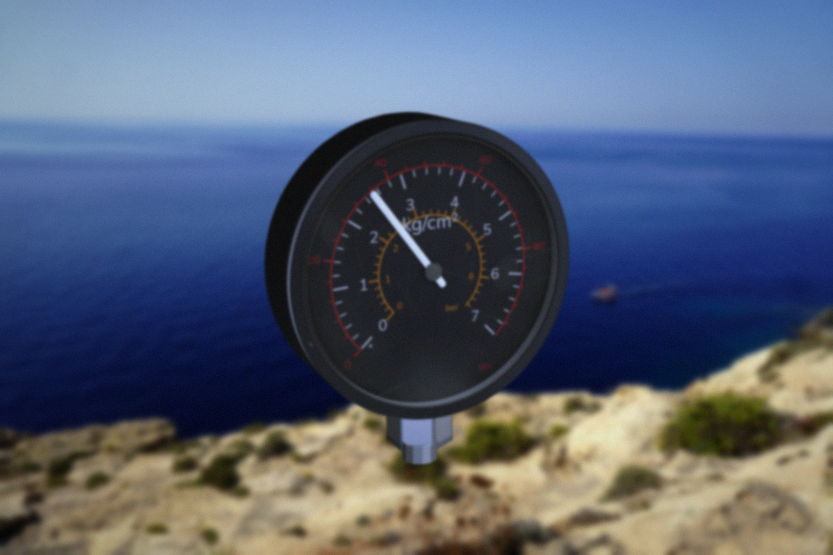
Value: 2.5 (kg/cm²)
